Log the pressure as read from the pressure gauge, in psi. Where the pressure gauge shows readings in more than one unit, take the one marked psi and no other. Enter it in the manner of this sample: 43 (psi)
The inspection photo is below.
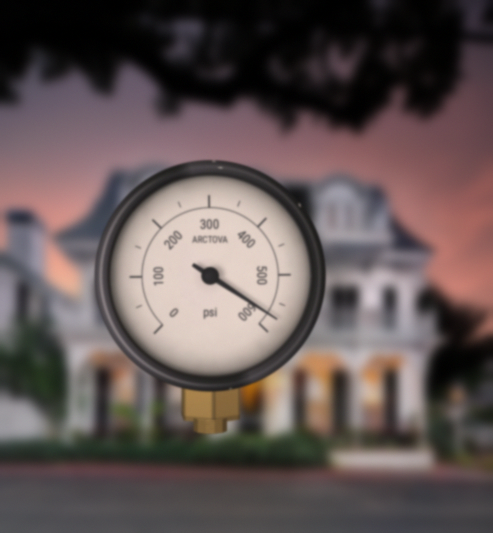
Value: 575 (psi)
